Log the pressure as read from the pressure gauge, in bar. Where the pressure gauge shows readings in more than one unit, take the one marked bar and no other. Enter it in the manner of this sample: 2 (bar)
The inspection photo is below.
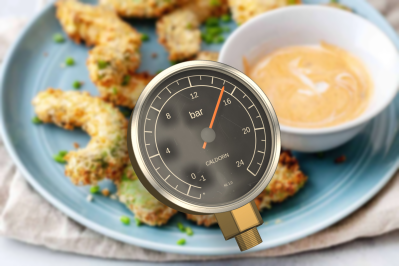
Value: 15 (bar)
